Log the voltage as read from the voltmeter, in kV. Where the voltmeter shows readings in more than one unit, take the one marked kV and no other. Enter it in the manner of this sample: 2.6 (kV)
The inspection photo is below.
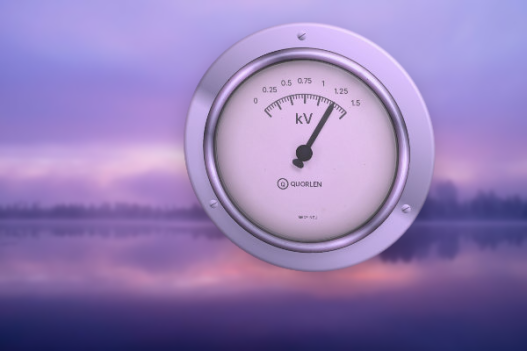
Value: 1.25 (kV)
